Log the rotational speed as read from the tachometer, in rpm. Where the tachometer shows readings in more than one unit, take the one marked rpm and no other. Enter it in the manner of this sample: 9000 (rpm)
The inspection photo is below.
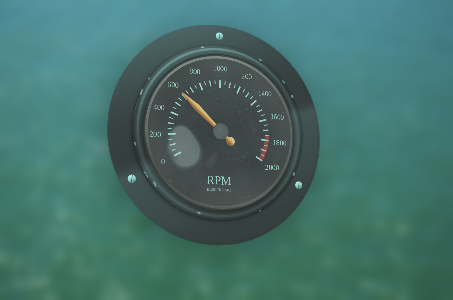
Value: 600 (rpm)
